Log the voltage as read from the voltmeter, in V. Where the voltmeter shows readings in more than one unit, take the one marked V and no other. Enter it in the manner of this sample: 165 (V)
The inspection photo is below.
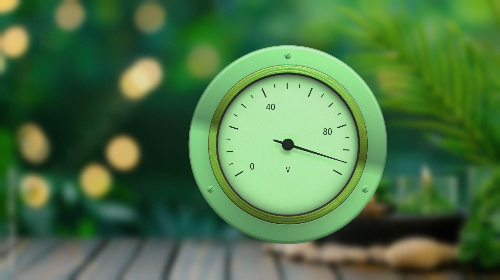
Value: 95 (V)
